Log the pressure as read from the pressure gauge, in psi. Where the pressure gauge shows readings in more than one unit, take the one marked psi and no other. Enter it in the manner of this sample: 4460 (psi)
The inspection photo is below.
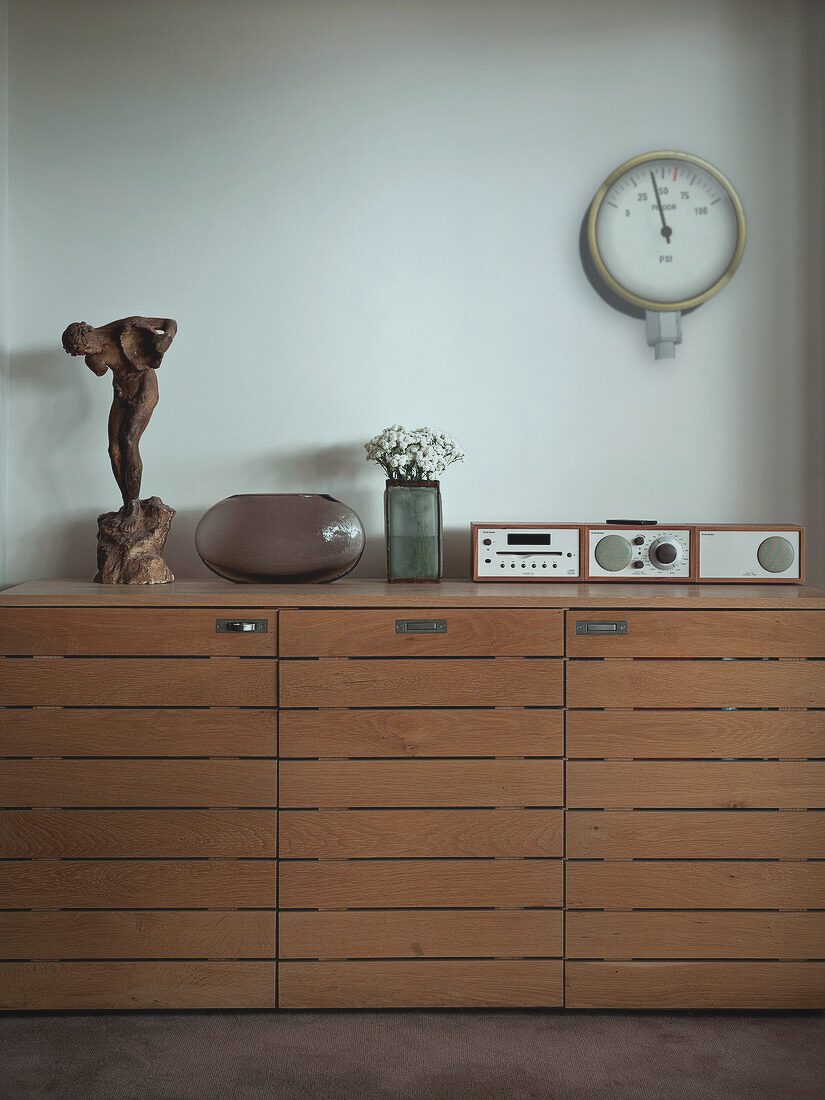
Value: 40 (psi)
